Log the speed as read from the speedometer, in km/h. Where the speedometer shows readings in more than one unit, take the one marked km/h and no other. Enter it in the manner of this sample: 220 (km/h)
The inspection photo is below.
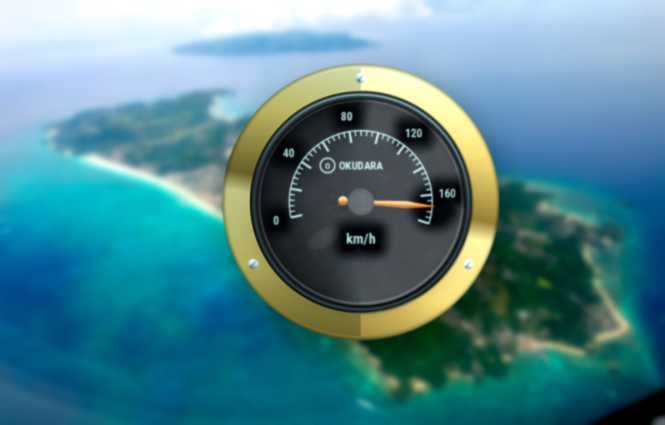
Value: 168 (km/h)
